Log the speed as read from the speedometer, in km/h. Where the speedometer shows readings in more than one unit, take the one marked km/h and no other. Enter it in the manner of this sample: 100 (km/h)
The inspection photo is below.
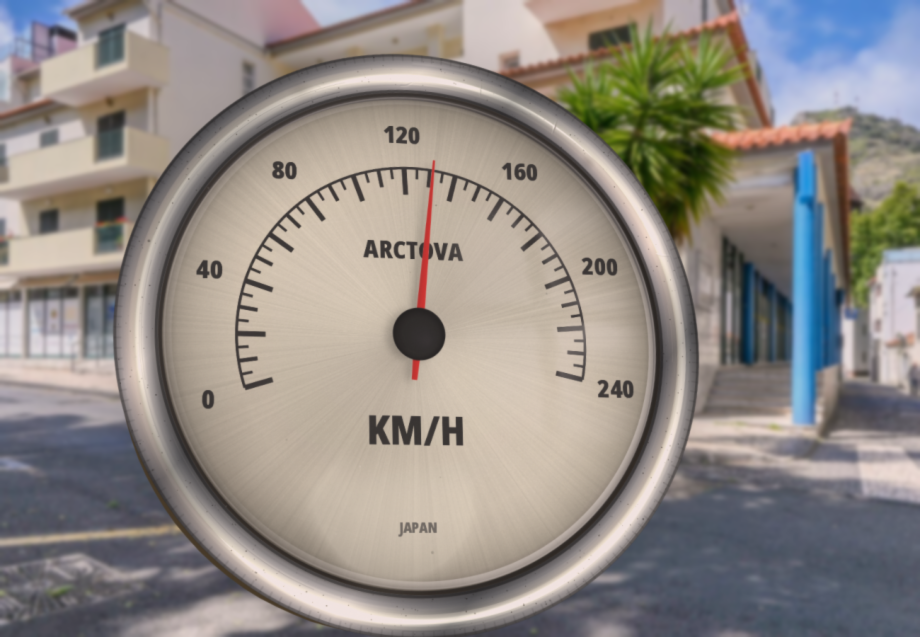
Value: 130 (km/h)
